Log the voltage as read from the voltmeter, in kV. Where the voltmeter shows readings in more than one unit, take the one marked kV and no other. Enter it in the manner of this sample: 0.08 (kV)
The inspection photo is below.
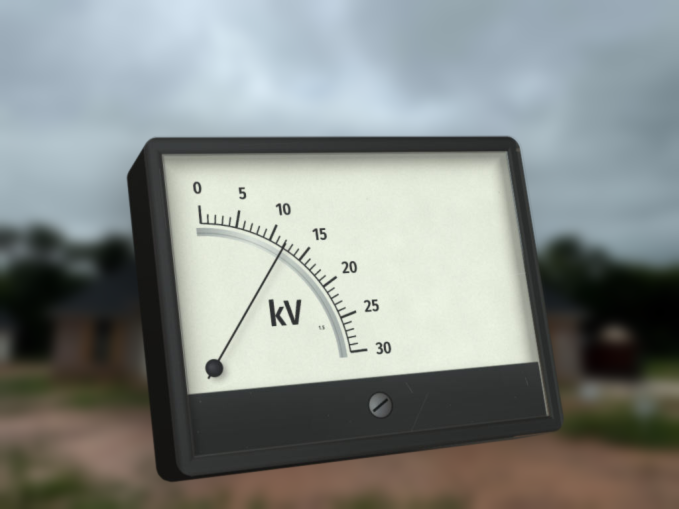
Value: 12 (kV)
